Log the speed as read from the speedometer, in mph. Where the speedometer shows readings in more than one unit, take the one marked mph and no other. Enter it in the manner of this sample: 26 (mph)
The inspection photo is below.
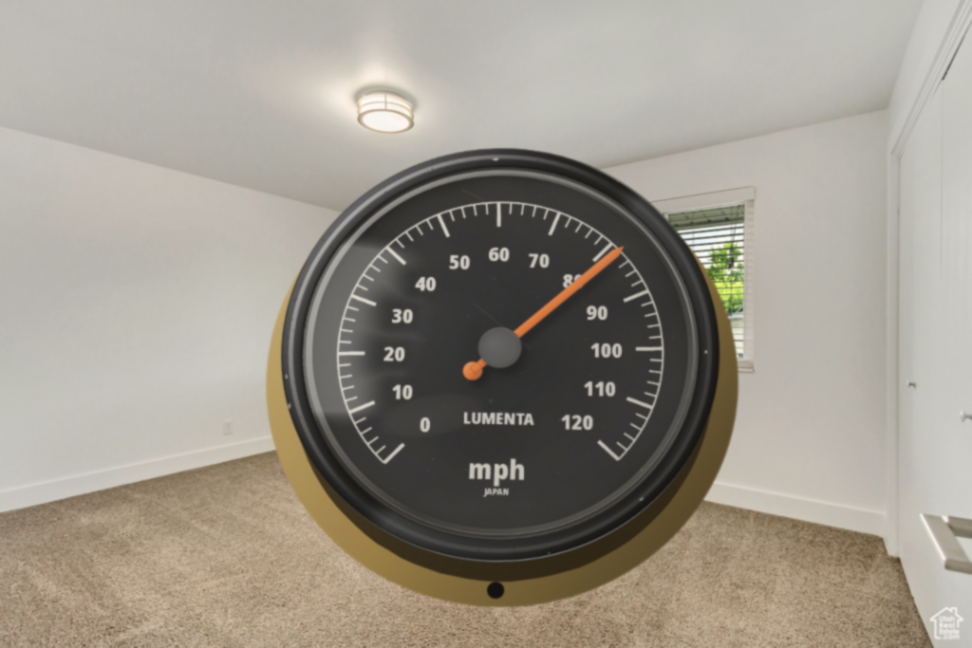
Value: 82 (mph)
